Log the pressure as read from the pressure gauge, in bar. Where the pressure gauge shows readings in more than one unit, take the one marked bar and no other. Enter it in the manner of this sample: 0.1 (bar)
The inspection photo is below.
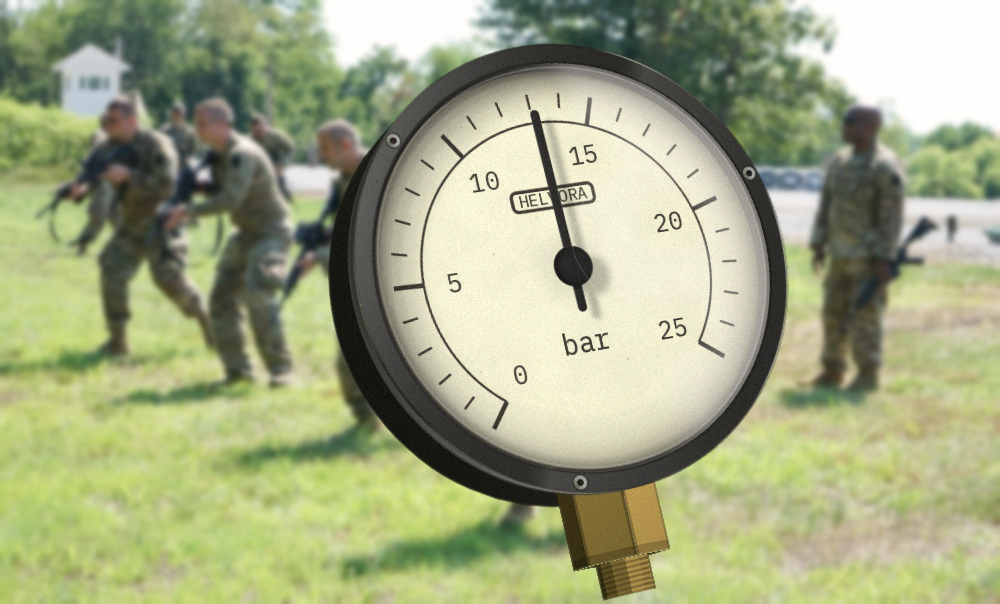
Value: 13 (bar)
